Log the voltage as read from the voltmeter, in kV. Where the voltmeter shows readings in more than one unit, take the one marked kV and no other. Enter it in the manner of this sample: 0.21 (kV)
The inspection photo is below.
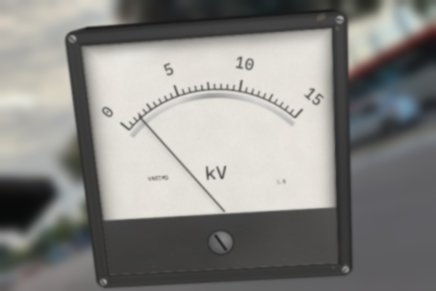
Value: 1.5 (kV)
